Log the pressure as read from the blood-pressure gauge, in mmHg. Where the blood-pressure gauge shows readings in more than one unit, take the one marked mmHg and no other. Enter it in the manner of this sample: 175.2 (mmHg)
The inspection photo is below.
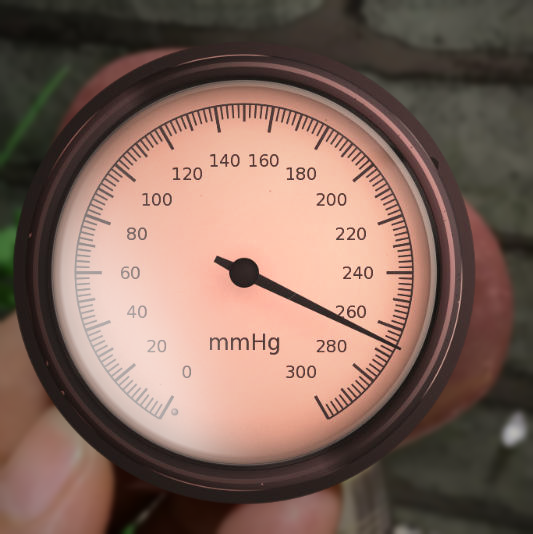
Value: 266 (mmHg)
